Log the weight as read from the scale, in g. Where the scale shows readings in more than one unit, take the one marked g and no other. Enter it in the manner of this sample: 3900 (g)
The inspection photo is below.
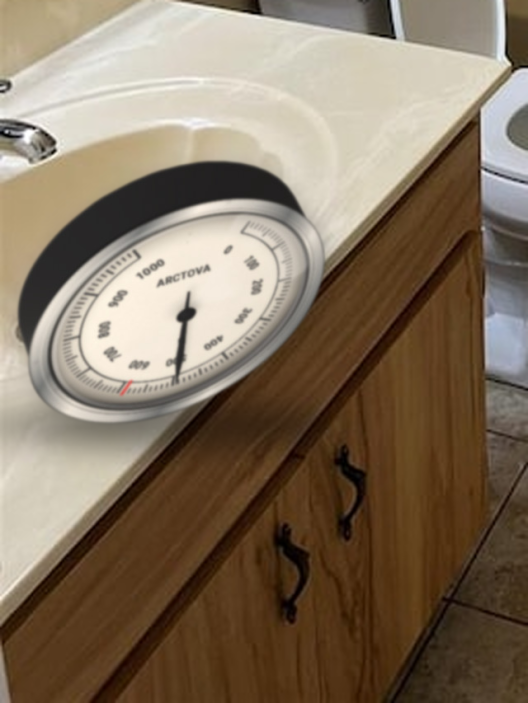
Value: 500 (g)
